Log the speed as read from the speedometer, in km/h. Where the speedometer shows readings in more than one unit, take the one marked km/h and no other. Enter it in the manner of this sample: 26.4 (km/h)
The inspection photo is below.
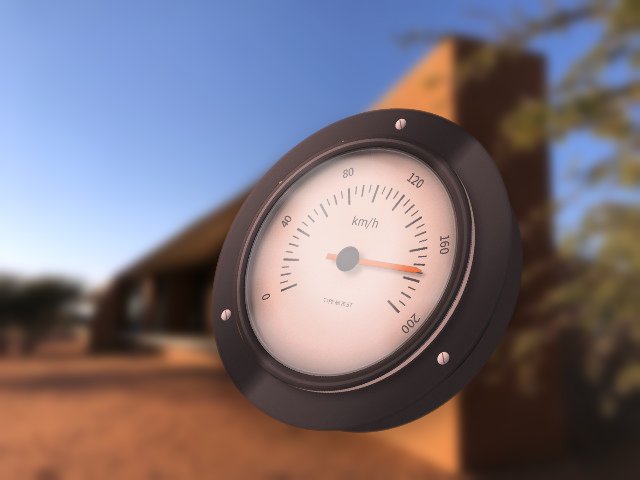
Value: 175 (km/h)
